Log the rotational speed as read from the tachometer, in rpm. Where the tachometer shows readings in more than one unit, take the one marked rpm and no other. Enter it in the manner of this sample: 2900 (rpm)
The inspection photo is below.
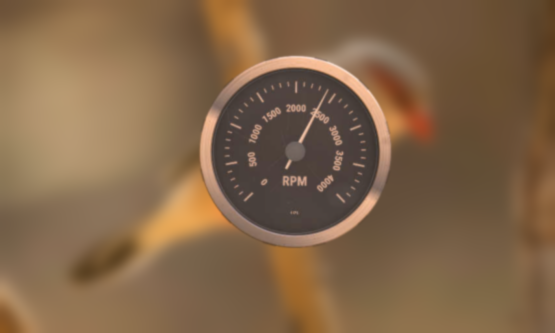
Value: 2400 (rpm)
